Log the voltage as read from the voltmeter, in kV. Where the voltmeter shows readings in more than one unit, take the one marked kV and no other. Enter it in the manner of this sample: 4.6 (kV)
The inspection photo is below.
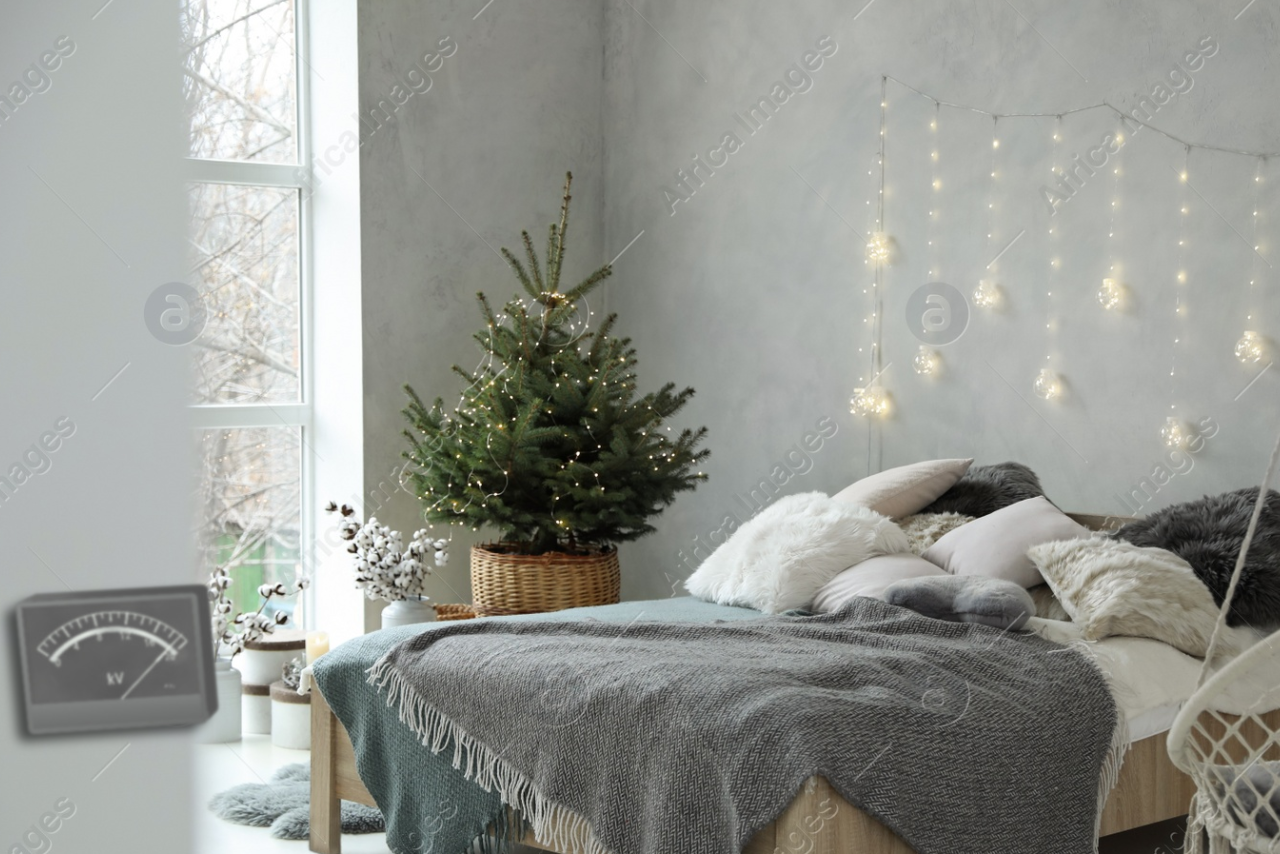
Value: 19 (kV)
